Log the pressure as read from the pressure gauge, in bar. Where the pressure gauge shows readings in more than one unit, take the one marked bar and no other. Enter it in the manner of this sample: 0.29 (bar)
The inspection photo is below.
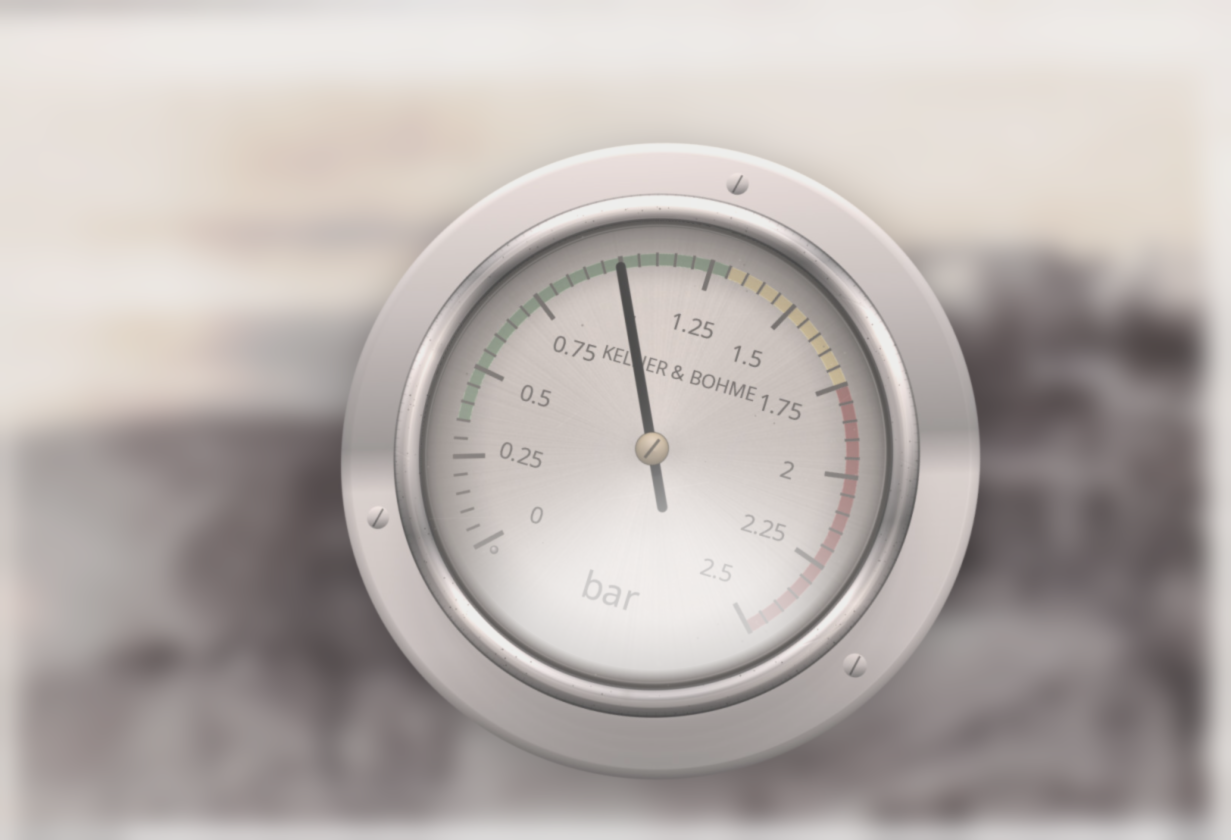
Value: 1 (bar)
